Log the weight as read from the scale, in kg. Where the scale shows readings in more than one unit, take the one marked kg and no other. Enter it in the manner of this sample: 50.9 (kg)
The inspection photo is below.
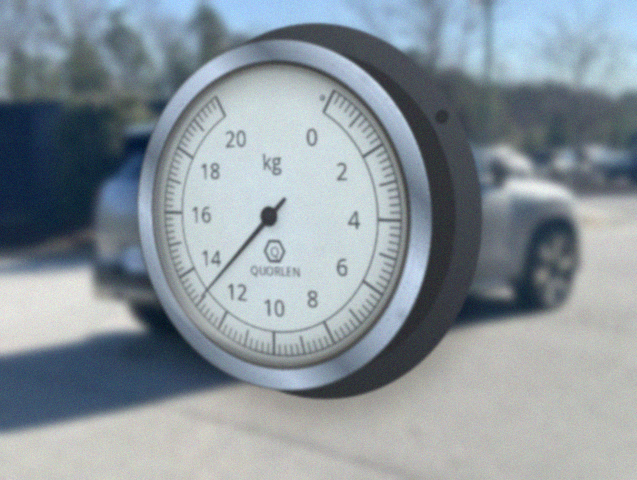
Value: 13 (kg)
